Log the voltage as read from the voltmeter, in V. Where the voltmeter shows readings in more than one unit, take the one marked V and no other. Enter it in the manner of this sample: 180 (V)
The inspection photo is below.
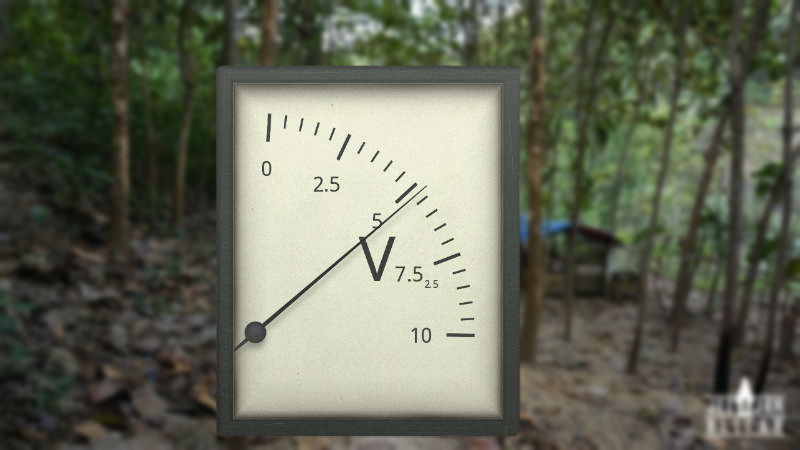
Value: 5.25 (V)
